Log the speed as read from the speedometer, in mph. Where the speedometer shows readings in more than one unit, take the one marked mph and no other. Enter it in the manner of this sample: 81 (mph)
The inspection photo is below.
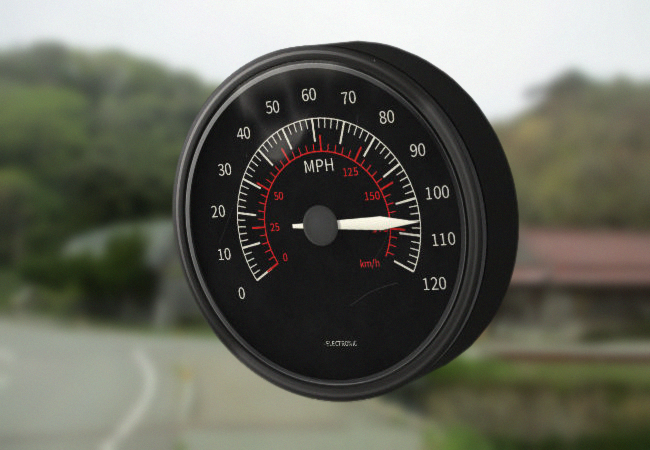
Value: 106 (mph)
